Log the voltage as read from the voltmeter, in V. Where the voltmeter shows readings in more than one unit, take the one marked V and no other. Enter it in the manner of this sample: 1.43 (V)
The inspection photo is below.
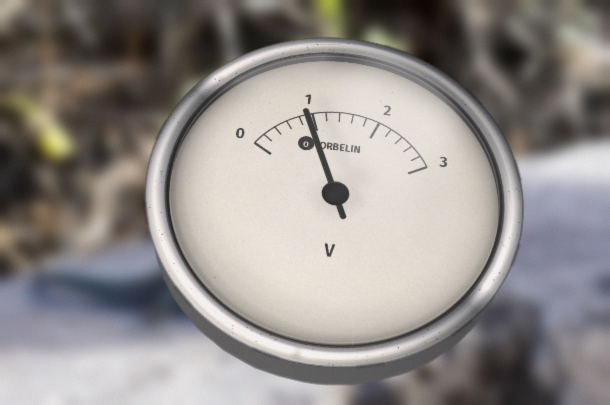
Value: 0.9 (V)
